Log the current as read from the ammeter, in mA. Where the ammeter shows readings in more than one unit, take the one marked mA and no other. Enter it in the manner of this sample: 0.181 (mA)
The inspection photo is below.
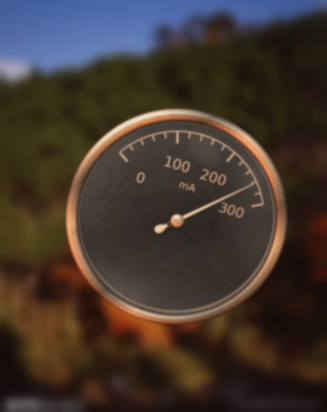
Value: 260 (mA)
